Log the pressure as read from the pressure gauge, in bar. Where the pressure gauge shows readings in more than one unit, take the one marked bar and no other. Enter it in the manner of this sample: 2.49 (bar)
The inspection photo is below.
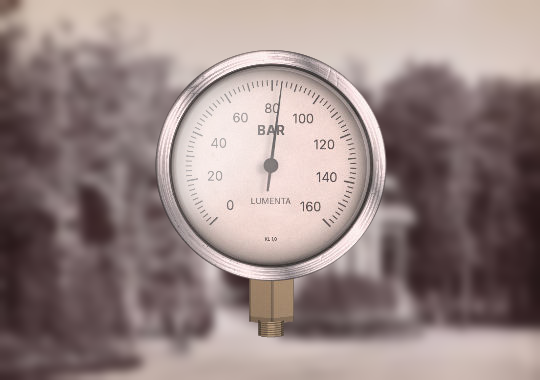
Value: 84 (bar)
